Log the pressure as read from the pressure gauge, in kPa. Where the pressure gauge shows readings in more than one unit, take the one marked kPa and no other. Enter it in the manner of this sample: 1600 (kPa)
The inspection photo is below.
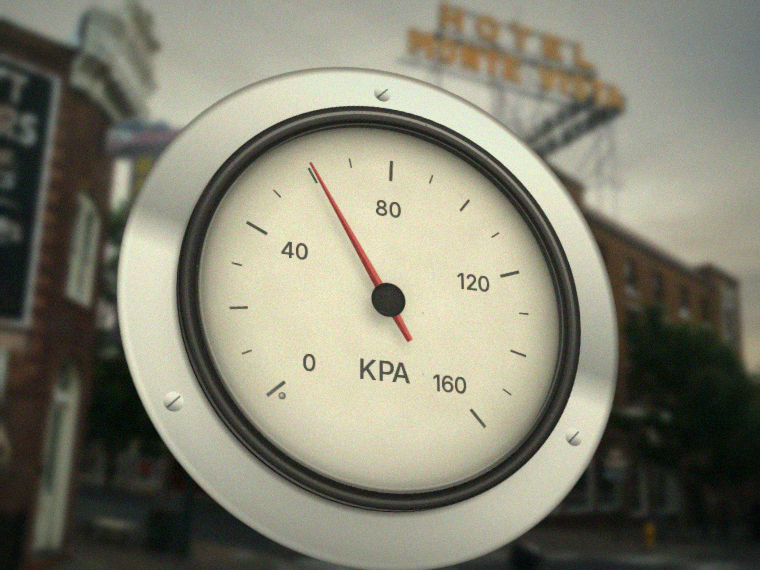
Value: 60 (kPa)
